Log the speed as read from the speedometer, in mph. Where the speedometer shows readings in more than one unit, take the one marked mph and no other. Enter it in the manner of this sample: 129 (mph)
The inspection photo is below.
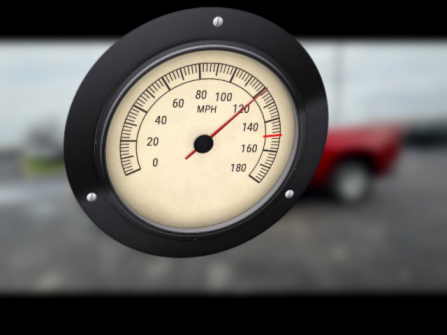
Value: 120 (mph)
